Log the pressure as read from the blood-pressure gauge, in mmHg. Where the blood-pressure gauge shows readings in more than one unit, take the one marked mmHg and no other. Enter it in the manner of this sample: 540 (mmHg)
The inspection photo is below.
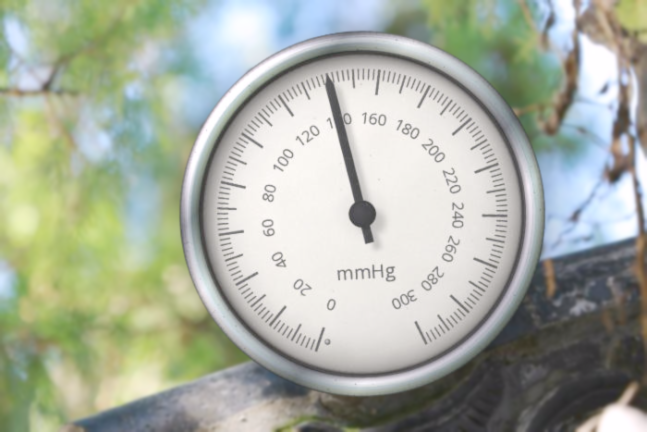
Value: 140 (mmHg)
